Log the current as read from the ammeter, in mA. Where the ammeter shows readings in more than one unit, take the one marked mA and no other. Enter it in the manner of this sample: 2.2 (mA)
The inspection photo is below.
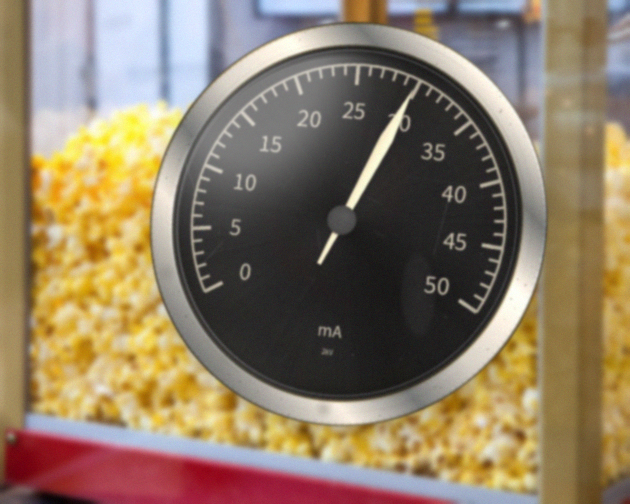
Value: 30 (mA)
